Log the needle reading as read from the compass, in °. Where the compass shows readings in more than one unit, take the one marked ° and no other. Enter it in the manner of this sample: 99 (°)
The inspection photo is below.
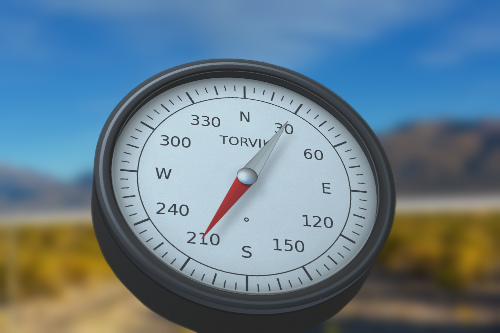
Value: 210 (°)
